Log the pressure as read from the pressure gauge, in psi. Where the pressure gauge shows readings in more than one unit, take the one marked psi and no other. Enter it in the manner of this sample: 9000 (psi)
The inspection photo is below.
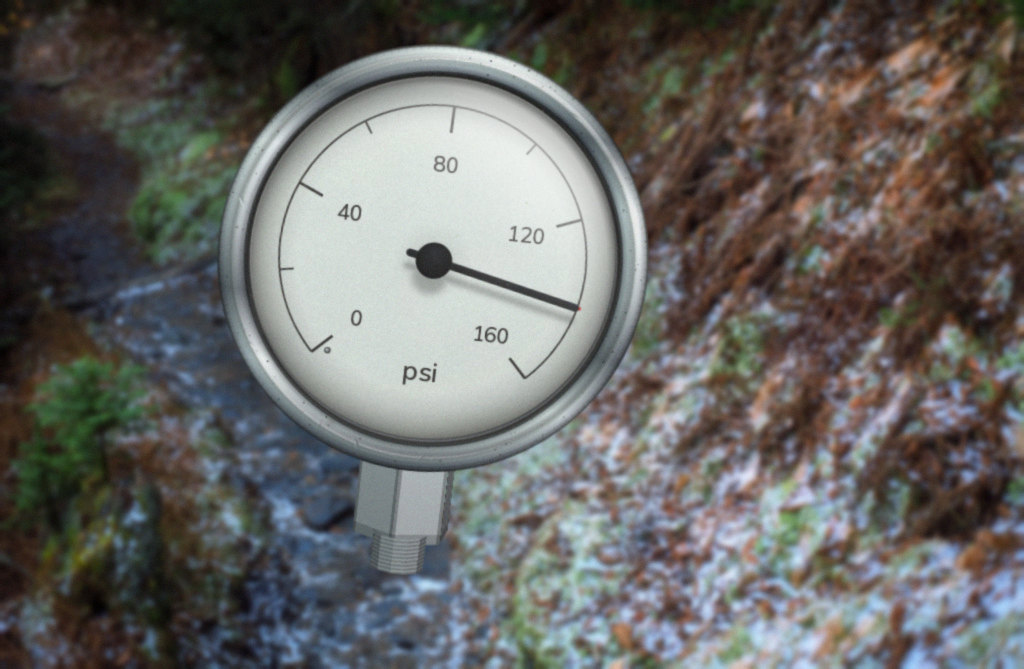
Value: 140 (psi)
